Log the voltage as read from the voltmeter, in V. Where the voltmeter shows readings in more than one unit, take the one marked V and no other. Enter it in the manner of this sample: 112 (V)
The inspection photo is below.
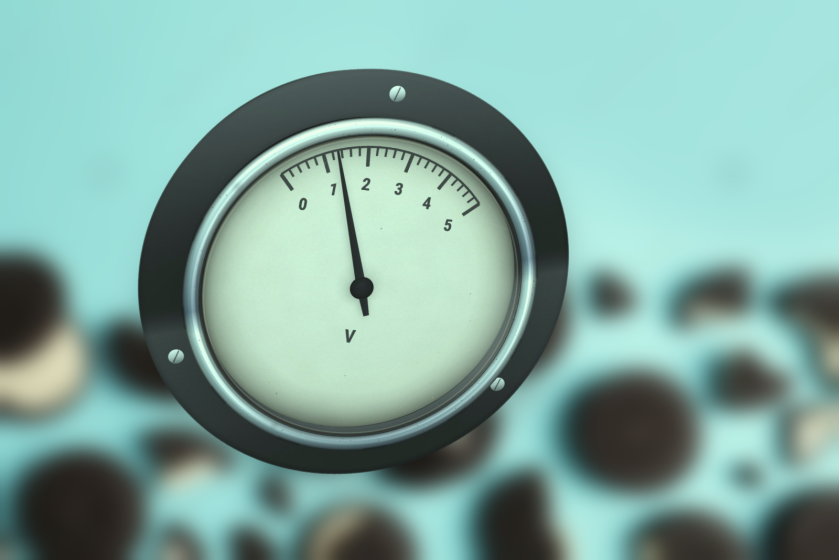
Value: 1.3 (V)
